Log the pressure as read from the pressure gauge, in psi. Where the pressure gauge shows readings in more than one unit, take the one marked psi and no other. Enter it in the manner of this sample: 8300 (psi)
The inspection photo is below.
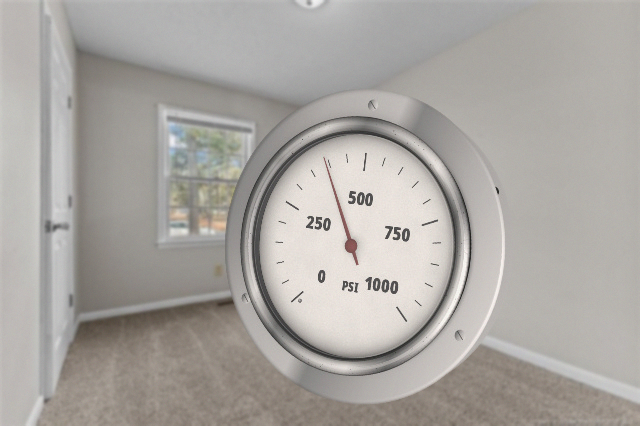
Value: 400 (psi)
